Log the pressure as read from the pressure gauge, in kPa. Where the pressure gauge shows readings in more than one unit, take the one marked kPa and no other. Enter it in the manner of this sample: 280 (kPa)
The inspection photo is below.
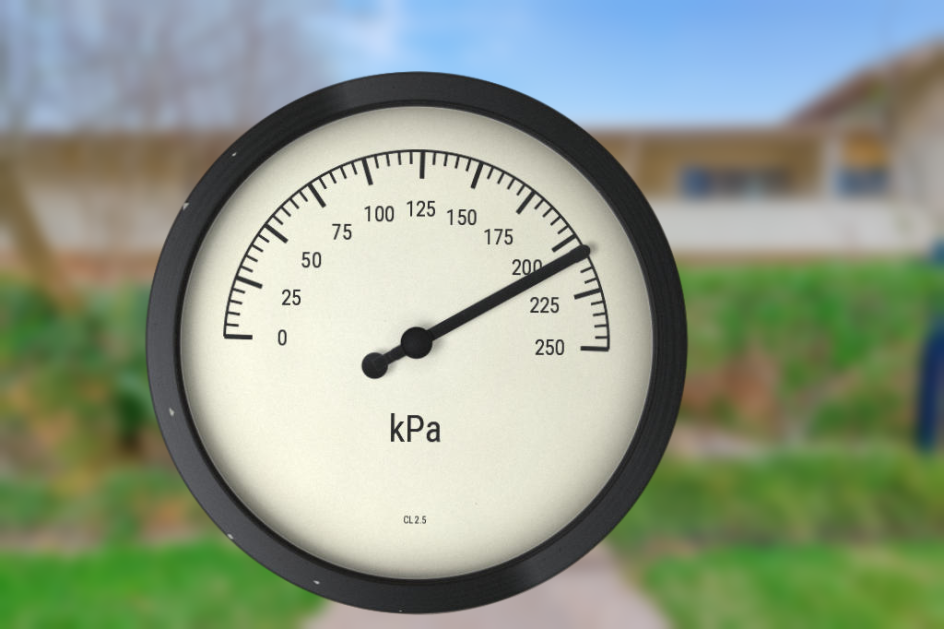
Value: 207.5 (kPa)
